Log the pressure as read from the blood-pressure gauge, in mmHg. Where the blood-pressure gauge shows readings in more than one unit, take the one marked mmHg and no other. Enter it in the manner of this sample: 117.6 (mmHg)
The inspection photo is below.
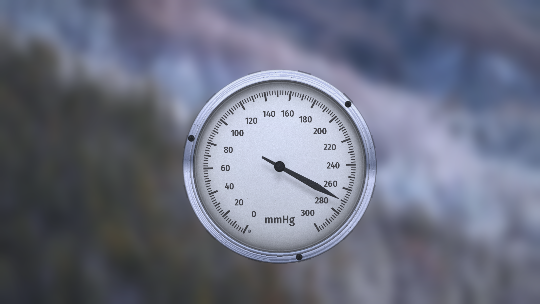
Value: 270 (mmHg)
